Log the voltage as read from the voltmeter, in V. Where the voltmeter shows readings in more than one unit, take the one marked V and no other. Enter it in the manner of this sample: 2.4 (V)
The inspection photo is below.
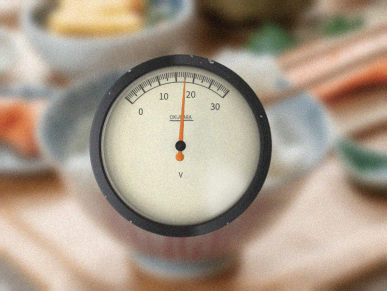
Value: 17.5 (V)
